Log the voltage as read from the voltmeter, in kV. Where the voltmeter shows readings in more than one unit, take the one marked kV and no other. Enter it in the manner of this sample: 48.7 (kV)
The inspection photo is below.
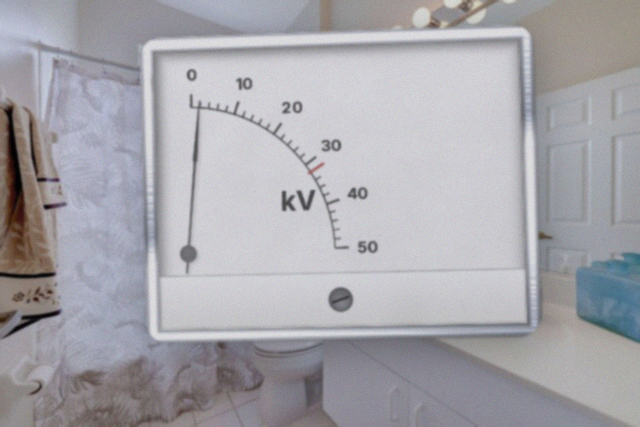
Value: 2 (kV)
